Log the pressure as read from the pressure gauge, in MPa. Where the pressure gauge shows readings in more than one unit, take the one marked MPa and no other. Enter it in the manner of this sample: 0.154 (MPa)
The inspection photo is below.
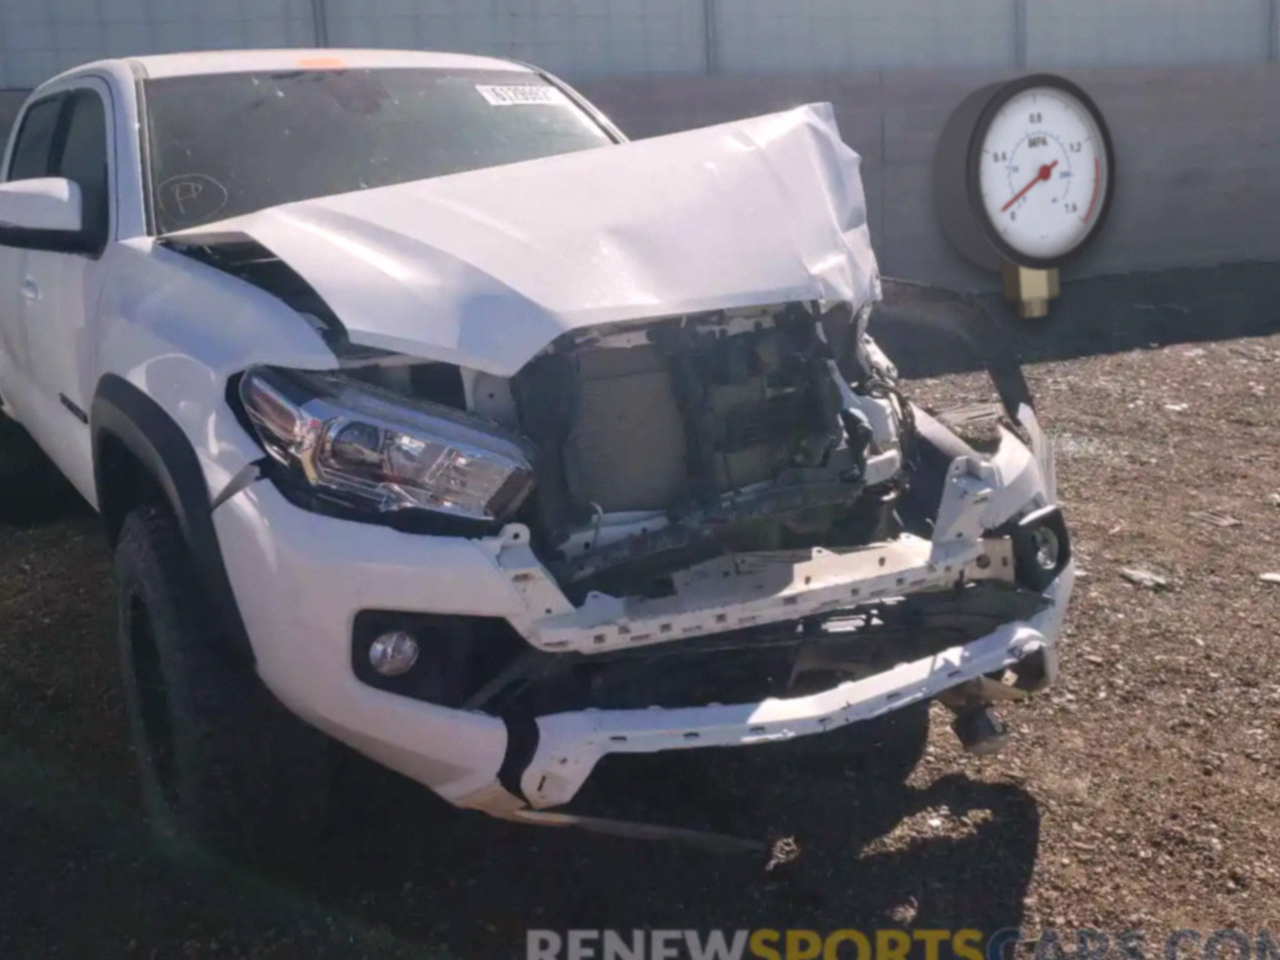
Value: 0.1 (MPa)
